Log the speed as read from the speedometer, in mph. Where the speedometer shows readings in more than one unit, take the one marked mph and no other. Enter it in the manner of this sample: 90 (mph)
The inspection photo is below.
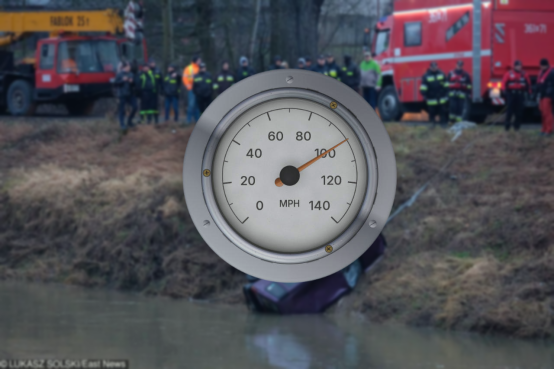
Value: 100 (mph)
